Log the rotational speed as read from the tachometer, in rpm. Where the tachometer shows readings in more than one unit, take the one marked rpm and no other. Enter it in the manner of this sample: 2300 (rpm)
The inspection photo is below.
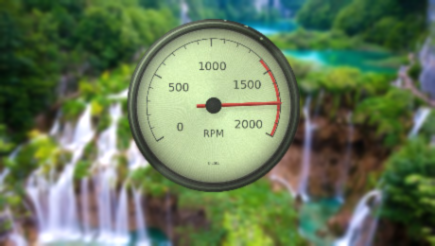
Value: 1750 (rpm)
